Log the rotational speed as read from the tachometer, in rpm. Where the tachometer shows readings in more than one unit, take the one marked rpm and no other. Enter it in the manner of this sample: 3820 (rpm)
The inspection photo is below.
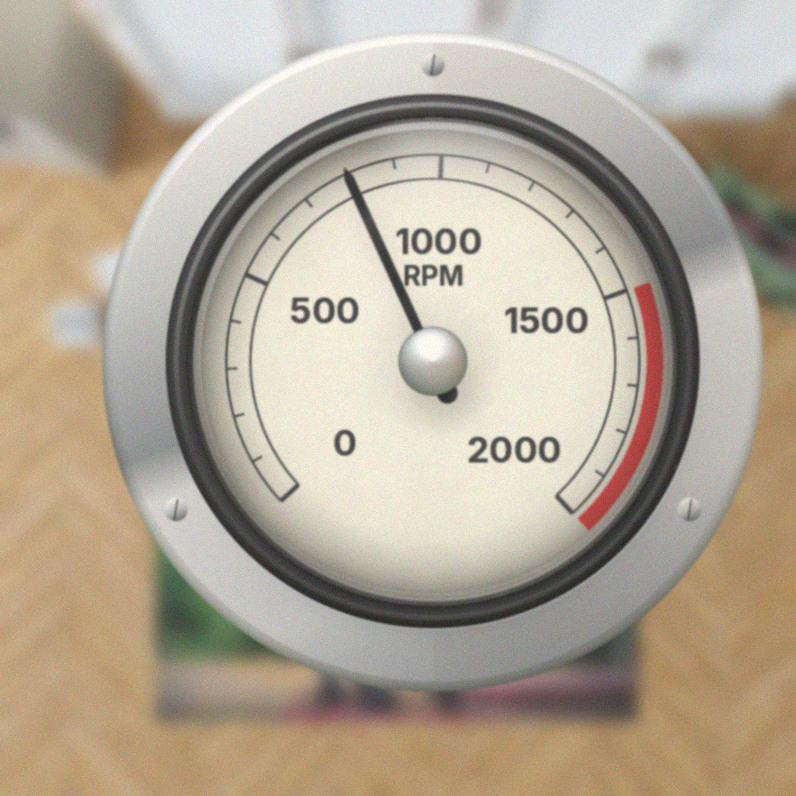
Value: 800 (rpm)
